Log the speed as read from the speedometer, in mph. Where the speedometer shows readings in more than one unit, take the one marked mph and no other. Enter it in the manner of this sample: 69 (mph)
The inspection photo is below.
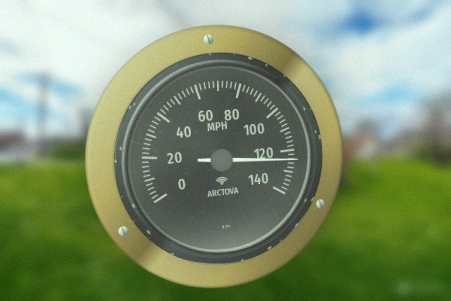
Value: 124 (mph)
